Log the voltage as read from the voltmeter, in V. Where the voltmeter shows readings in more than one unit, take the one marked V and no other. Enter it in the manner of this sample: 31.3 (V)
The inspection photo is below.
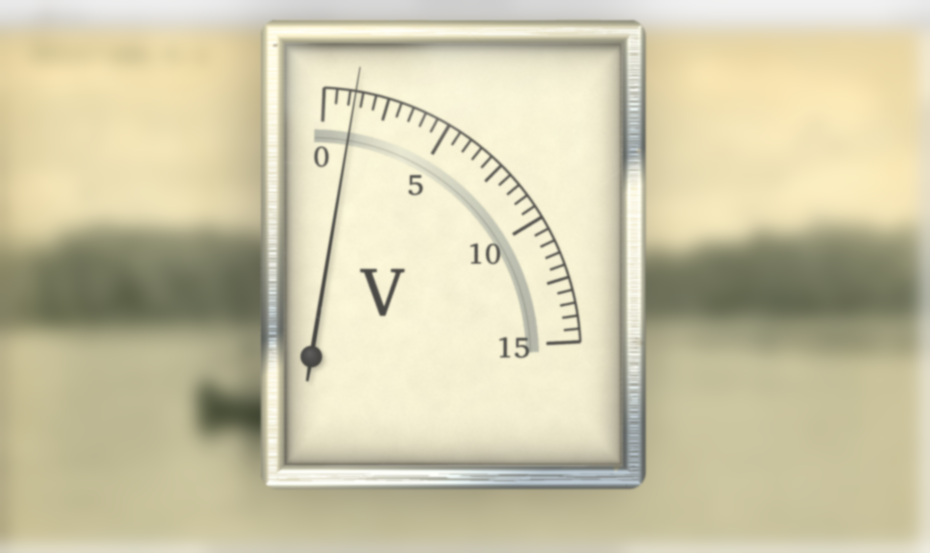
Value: 1.25 (V)
